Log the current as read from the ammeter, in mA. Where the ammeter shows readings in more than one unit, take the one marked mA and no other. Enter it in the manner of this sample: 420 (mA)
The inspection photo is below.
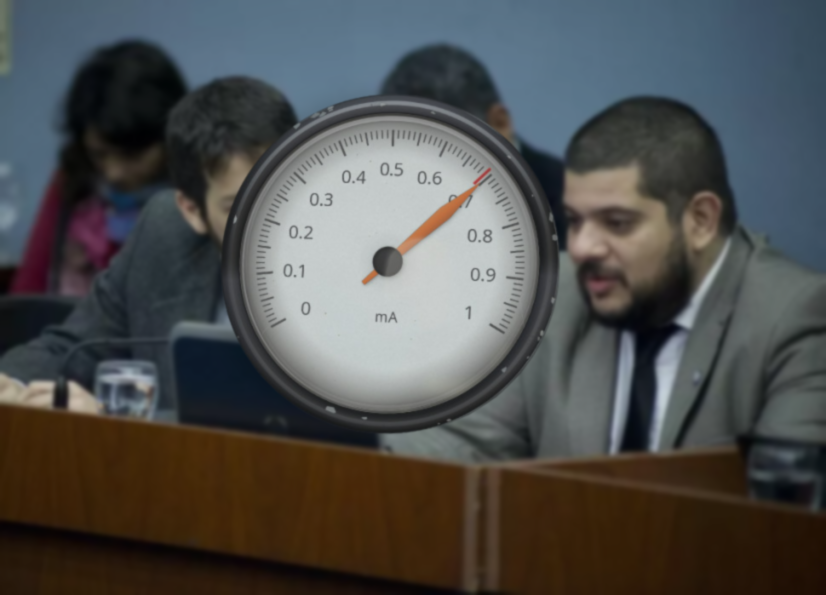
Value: 0.7 (mA)
